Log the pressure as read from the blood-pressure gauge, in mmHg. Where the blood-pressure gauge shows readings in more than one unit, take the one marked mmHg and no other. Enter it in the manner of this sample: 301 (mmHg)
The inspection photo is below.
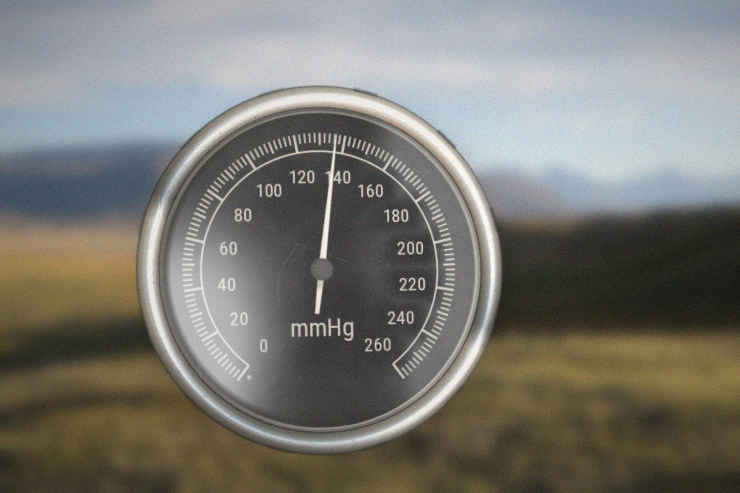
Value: 136 (mmHg)
